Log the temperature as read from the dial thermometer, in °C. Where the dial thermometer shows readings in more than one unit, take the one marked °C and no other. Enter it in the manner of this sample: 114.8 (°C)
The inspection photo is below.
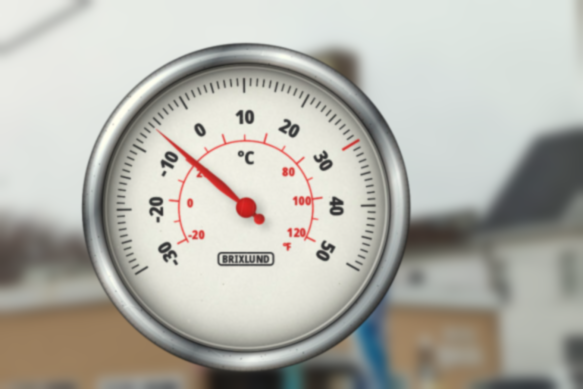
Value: -6 (°C)
